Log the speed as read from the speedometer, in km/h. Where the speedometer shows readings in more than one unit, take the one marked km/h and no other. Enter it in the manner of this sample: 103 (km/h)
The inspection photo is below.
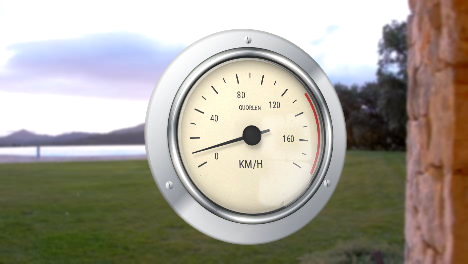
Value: 10 (km/h)
